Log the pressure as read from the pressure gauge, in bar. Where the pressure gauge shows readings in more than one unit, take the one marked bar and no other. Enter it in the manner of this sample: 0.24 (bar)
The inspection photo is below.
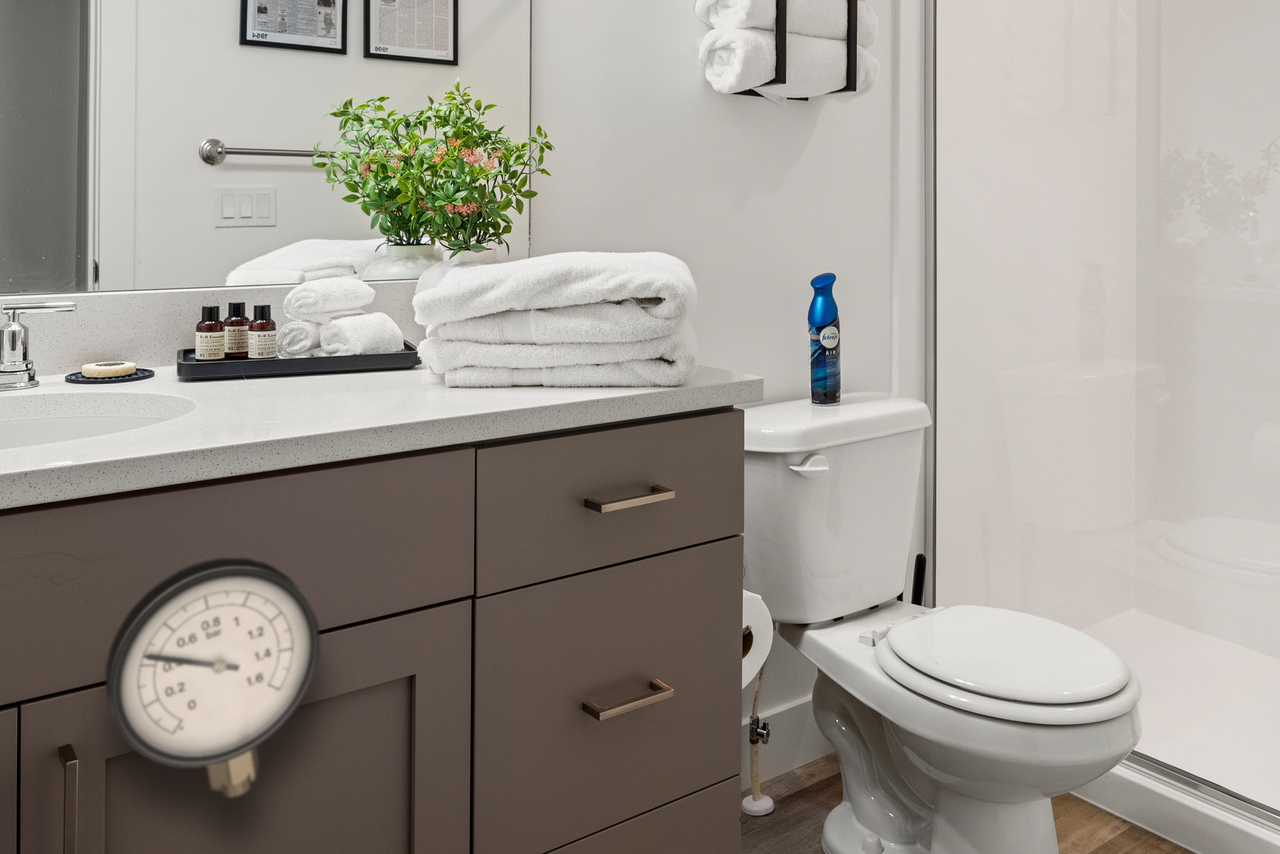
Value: 0.45 (bar)
